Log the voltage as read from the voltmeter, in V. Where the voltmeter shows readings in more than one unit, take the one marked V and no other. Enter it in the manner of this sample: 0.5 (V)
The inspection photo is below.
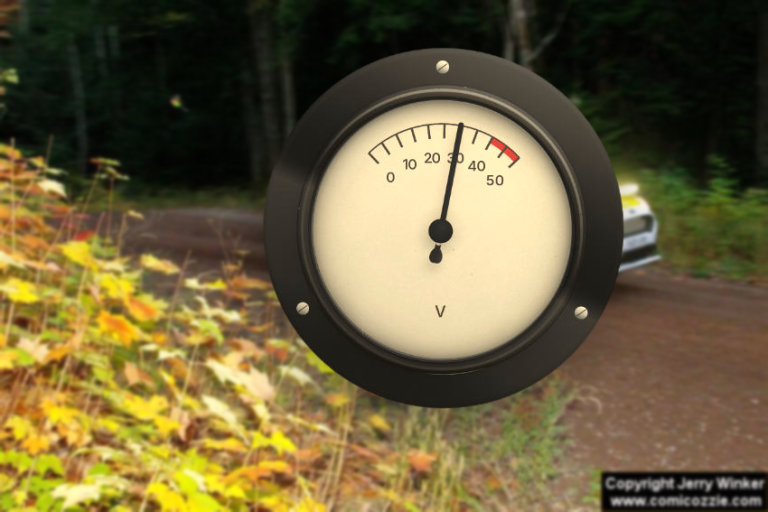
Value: 30 (V)
